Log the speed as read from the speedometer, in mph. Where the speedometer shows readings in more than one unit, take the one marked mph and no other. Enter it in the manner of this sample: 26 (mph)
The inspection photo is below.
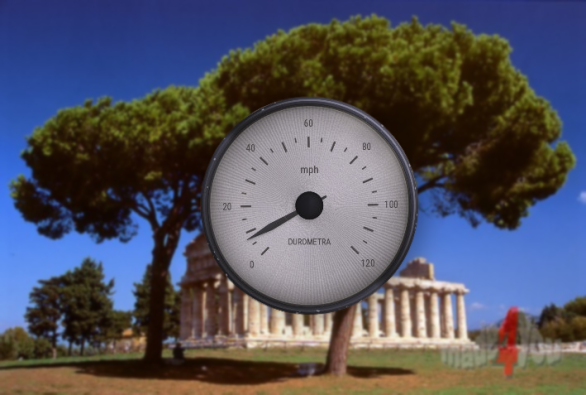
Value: 7.5 (mph)
